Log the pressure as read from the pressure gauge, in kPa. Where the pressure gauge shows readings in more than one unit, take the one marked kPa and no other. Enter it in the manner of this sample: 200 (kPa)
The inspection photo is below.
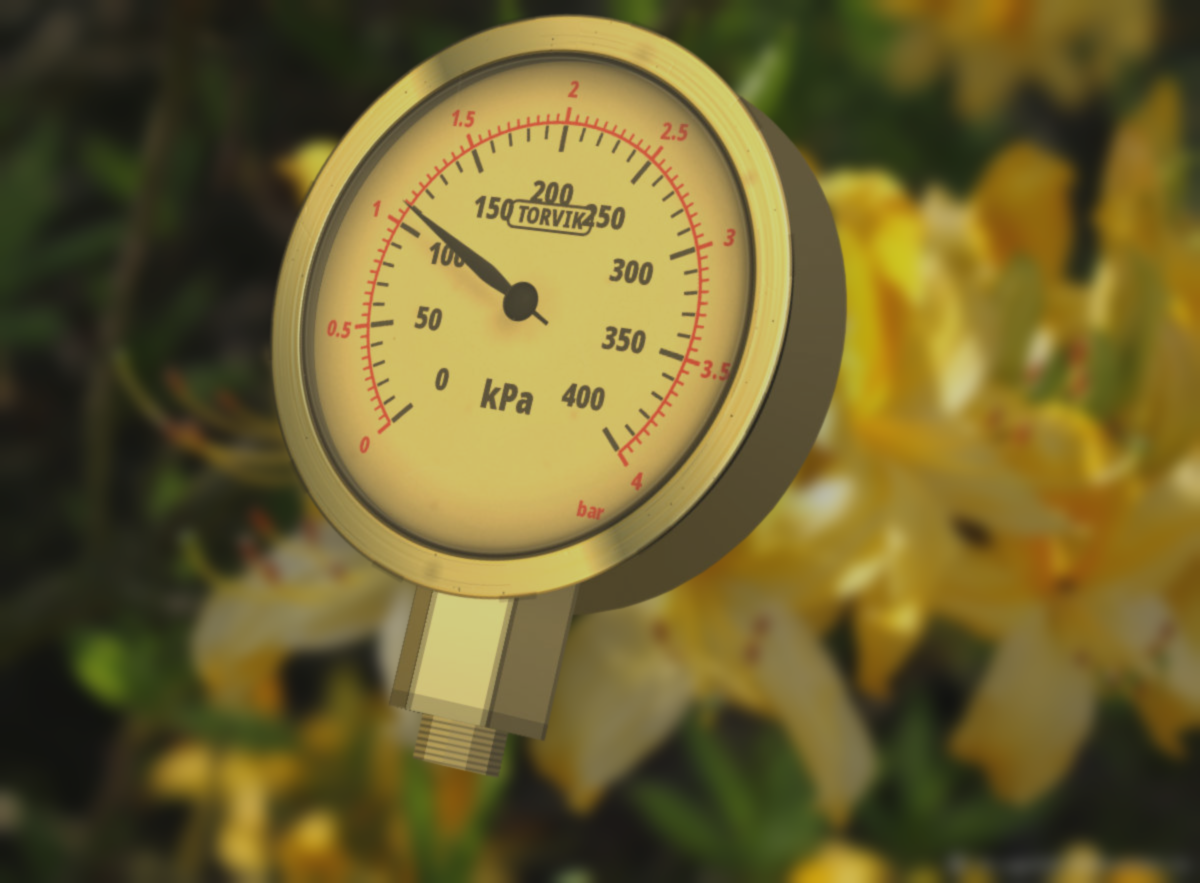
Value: 110 (kPa)
